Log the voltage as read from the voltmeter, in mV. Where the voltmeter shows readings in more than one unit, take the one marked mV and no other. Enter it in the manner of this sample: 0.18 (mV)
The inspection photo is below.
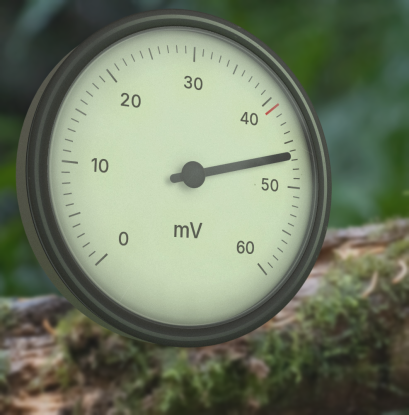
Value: 46.5 (mV)
